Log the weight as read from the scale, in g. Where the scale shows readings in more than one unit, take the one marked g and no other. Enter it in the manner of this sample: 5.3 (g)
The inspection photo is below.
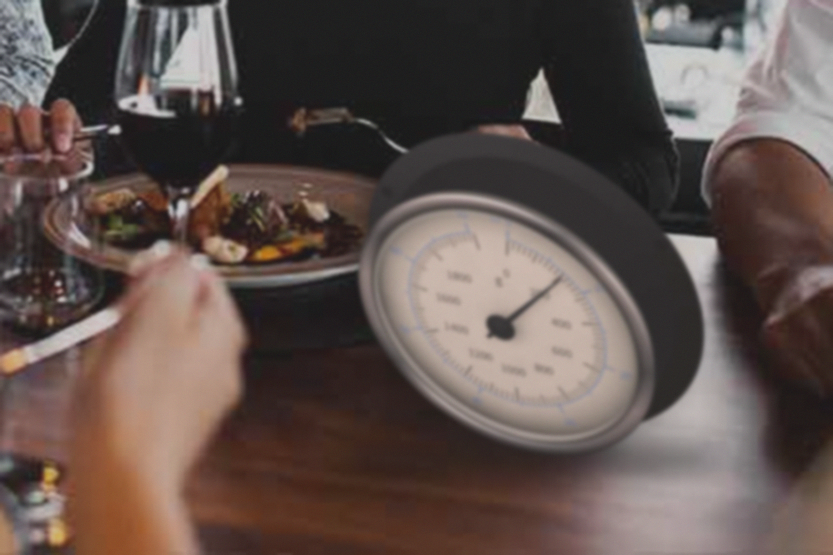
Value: 200 (g)
